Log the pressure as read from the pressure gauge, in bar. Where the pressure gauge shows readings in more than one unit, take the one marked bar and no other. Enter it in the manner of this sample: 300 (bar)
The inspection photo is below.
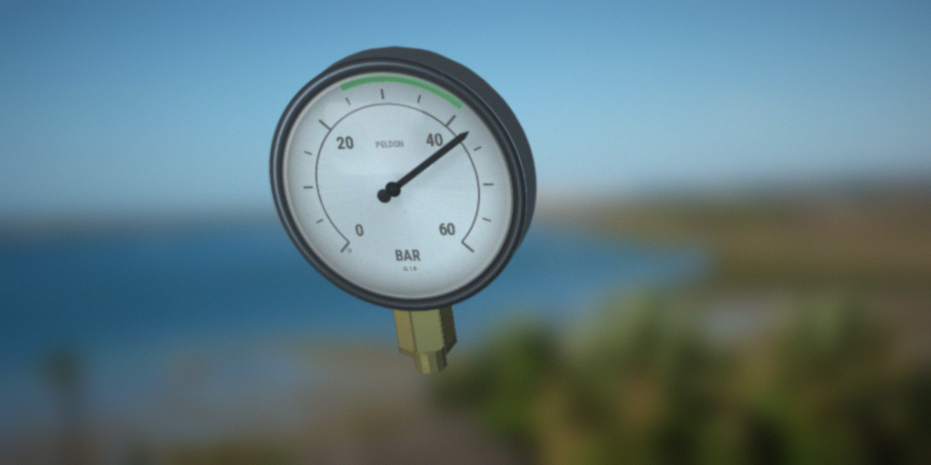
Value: 42.5 (bar)
